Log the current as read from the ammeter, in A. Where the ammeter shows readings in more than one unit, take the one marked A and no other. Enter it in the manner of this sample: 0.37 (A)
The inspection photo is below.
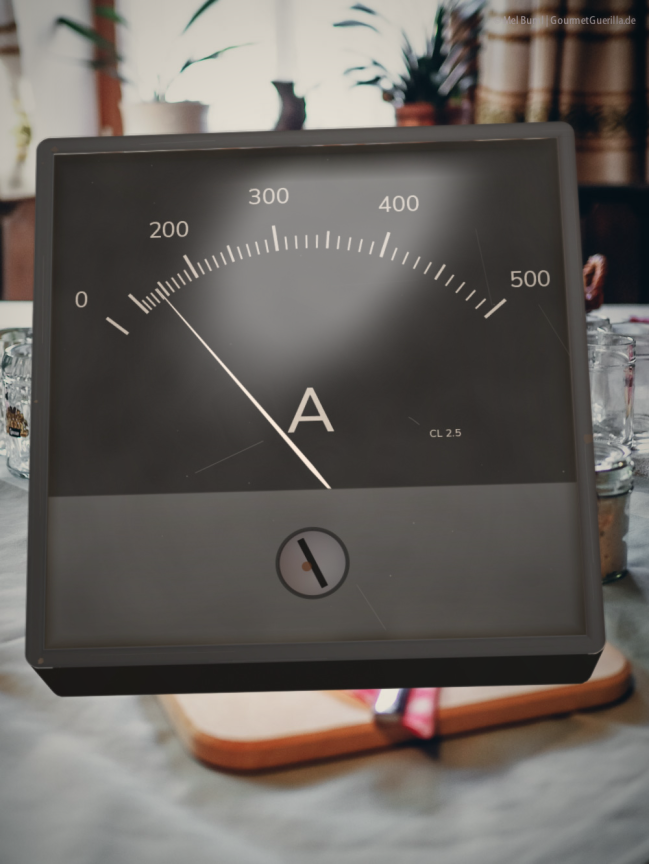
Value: 140 (A)
